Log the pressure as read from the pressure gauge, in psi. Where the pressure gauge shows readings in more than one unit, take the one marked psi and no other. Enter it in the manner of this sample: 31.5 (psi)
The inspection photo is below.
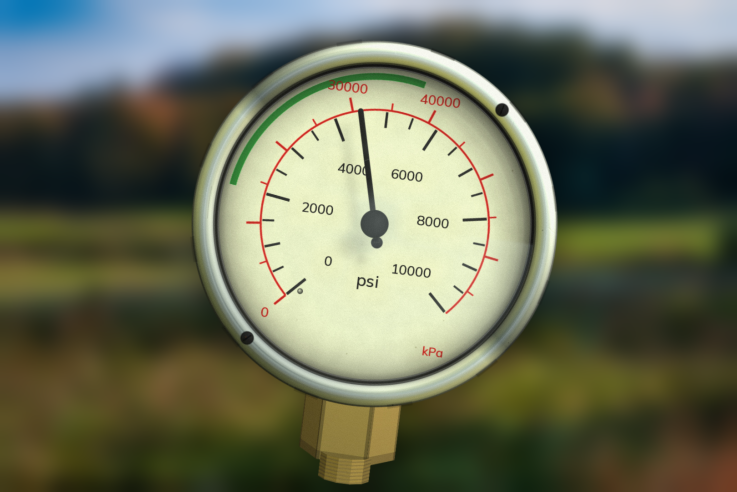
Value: 4500 (psi)
